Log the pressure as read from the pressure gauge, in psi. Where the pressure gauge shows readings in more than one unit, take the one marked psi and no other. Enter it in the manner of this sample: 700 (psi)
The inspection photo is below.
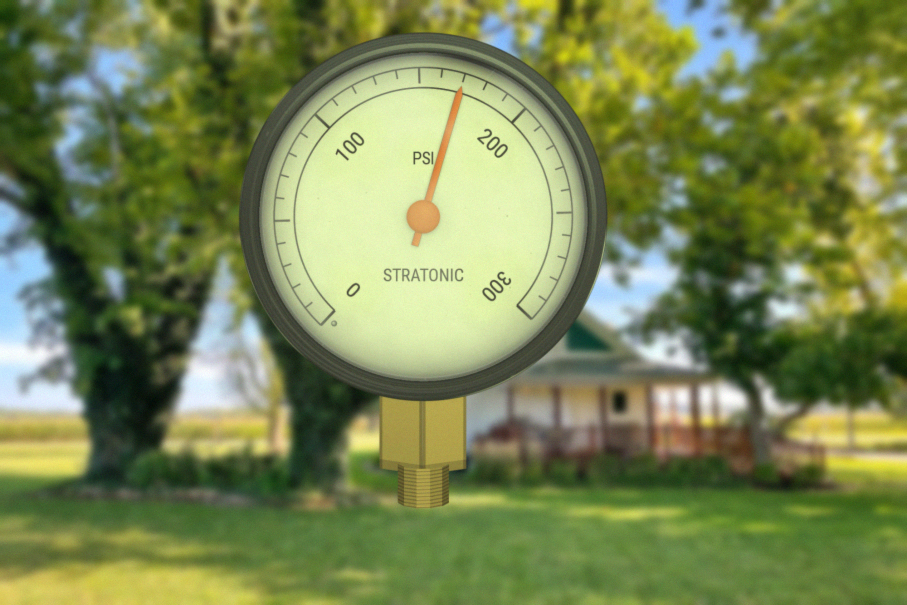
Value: 170 (psi)
